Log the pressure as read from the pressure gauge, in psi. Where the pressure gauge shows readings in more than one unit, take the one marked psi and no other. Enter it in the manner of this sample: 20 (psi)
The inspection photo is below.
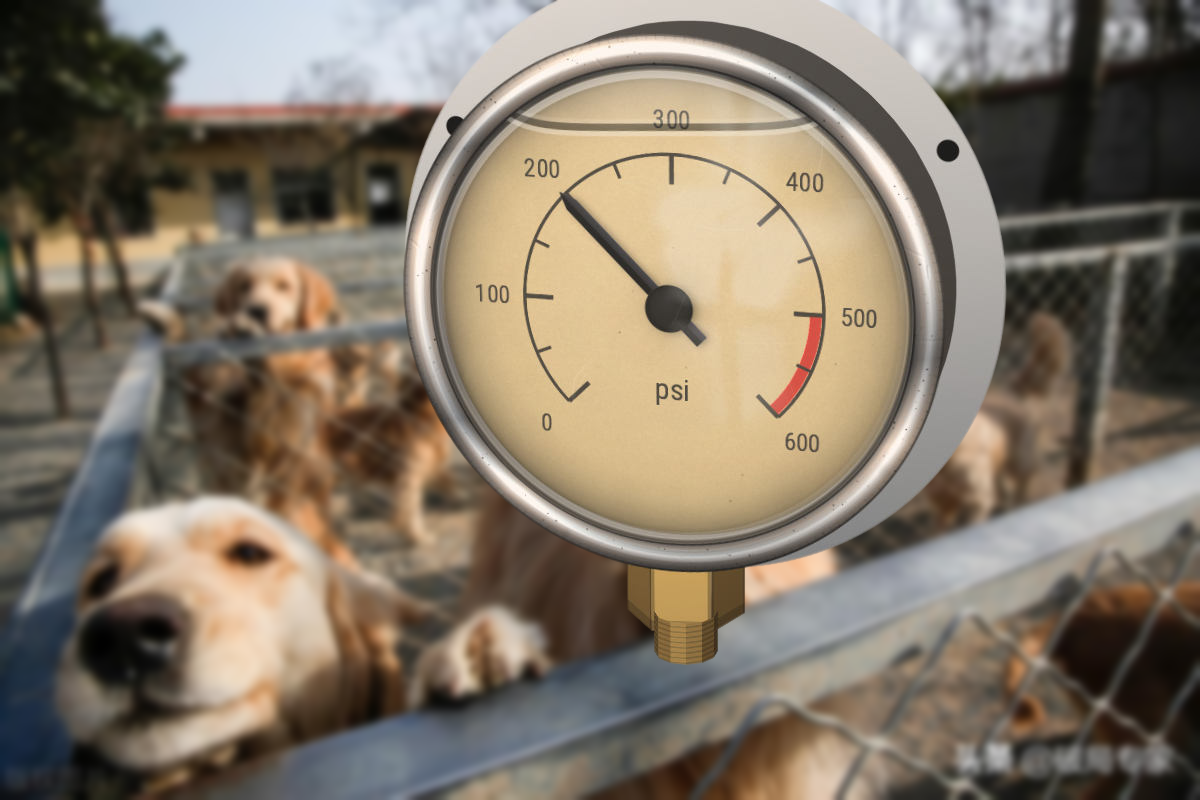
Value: 200 (psi)
